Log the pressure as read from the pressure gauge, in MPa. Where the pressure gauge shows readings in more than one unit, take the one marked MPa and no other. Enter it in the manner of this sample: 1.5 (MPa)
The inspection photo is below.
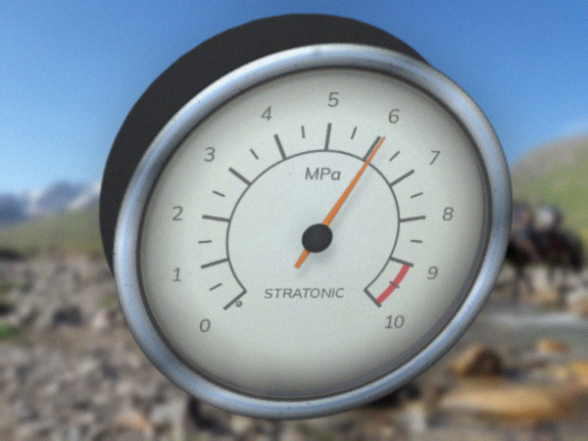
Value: 6 (MPa)
